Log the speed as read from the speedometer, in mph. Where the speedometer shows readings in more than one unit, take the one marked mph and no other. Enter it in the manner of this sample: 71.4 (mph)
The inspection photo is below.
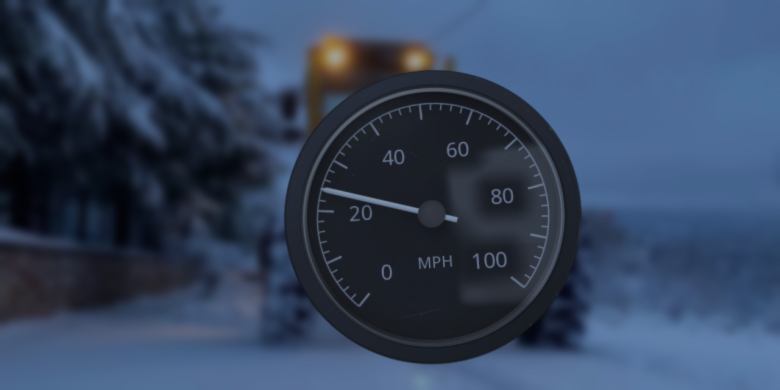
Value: 24 (mph)
